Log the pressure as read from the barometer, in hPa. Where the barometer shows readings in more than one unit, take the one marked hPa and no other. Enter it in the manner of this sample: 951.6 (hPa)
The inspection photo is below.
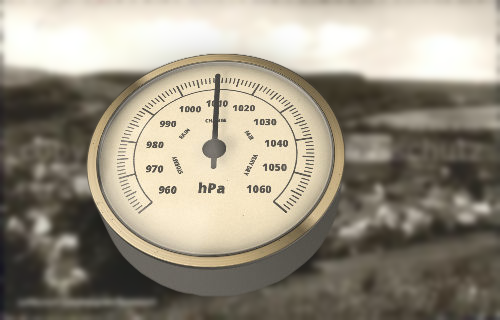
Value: 1010 (hPa)
